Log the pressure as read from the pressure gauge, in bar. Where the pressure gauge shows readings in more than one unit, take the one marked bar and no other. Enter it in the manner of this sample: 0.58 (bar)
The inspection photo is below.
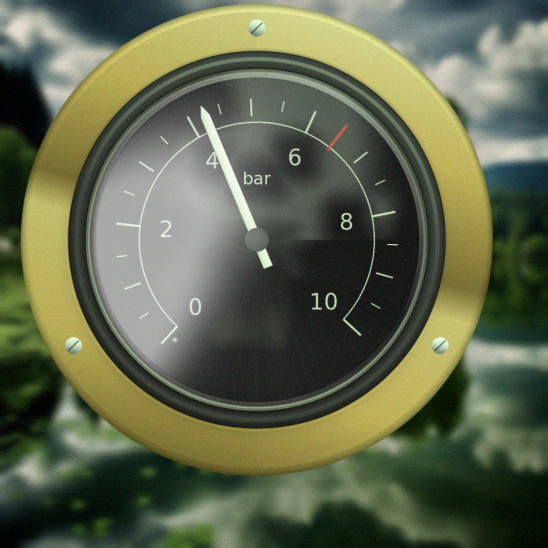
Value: 4.25 (bar)
